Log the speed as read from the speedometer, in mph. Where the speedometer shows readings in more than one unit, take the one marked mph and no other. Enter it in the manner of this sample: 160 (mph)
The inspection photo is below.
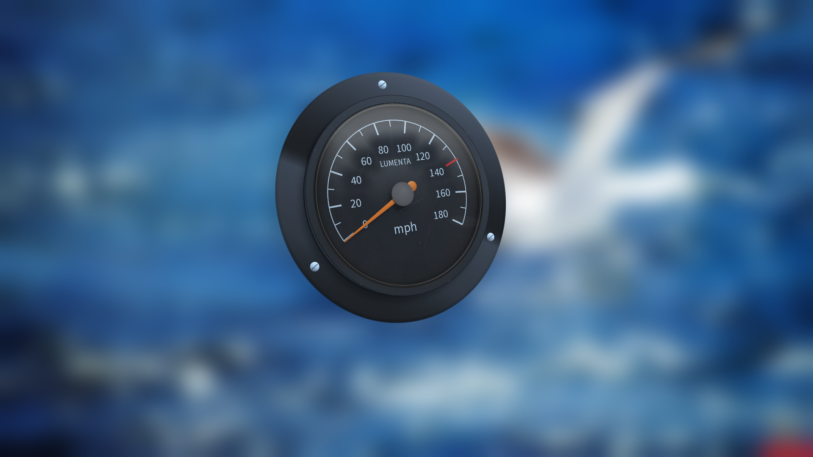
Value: 0 (mph)
